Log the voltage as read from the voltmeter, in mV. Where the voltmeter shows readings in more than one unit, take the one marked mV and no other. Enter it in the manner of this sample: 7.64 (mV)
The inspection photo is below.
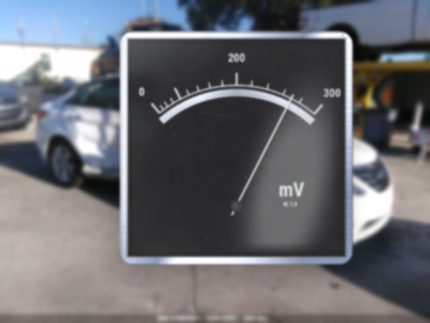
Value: 270 (mV)
